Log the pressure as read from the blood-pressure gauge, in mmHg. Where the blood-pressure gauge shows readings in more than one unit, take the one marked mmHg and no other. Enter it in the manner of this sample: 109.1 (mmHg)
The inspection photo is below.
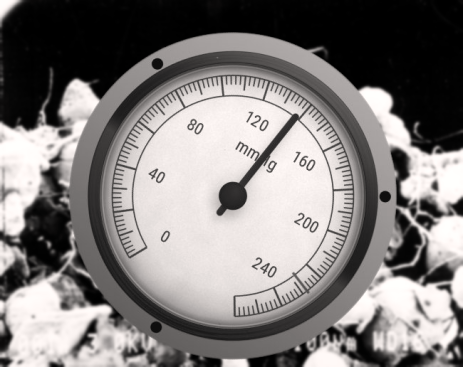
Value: 138 (mmHg)
